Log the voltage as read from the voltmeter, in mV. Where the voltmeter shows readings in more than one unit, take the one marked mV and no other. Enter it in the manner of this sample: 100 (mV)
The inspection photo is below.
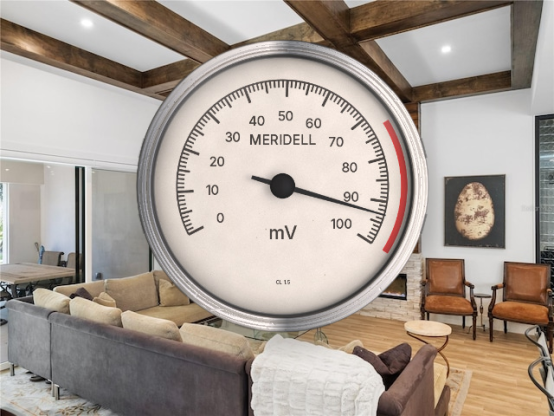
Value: 93 (mV)
